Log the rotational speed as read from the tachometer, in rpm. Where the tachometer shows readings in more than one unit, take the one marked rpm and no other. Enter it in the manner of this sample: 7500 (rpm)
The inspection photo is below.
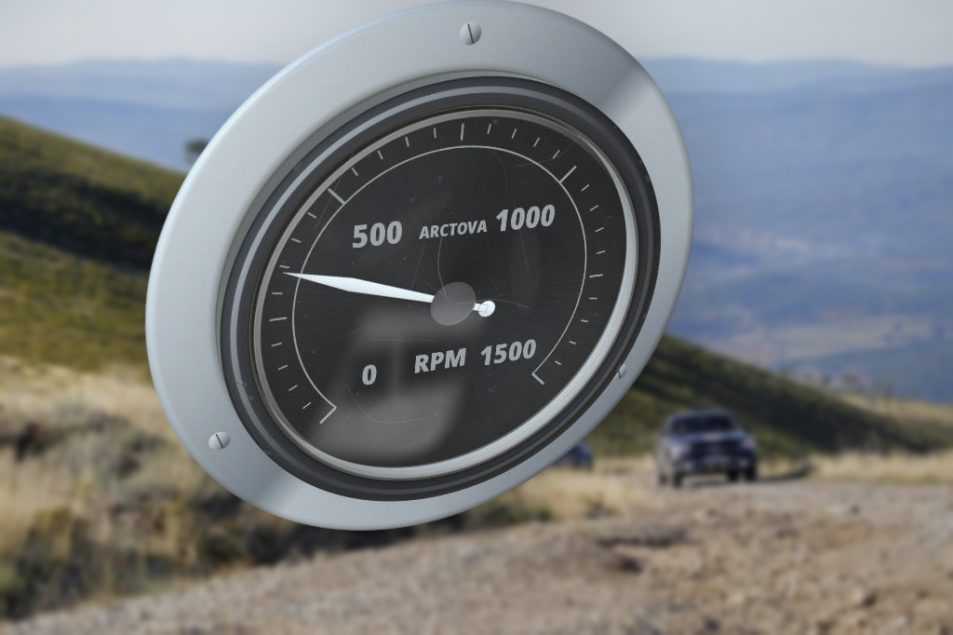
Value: 350 (rpm)
